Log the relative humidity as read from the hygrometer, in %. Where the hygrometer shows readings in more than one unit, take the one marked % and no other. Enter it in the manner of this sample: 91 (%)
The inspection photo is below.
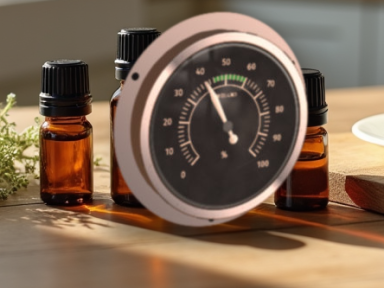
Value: 40 (%)
